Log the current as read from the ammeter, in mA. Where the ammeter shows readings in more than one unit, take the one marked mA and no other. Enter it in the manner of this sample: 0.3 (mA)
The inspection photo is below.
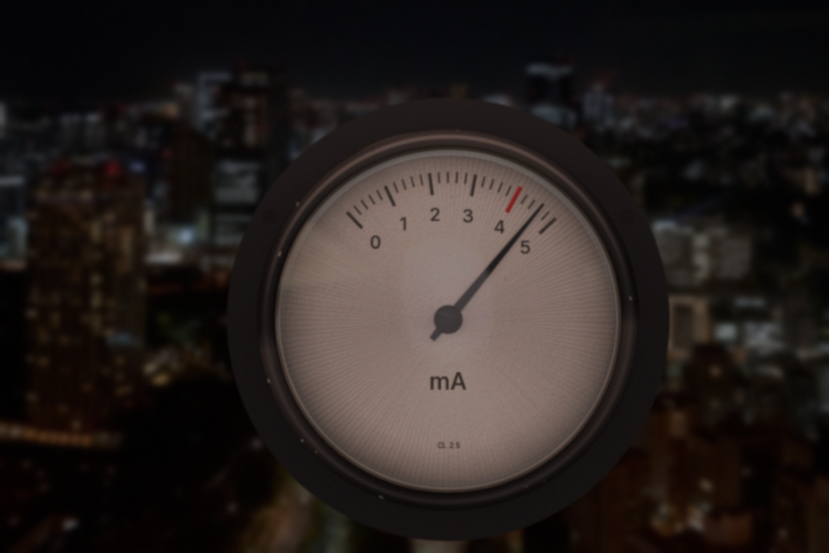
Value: 4.6 (mA)
